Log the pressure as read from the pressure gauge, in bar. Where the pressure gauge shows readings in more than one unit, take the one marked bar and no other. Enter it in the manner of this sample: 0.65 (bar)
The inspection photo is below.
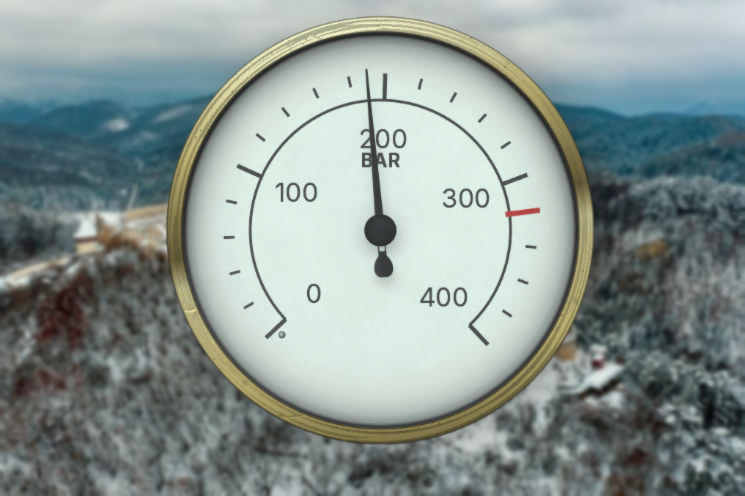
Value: 190 (bar)
